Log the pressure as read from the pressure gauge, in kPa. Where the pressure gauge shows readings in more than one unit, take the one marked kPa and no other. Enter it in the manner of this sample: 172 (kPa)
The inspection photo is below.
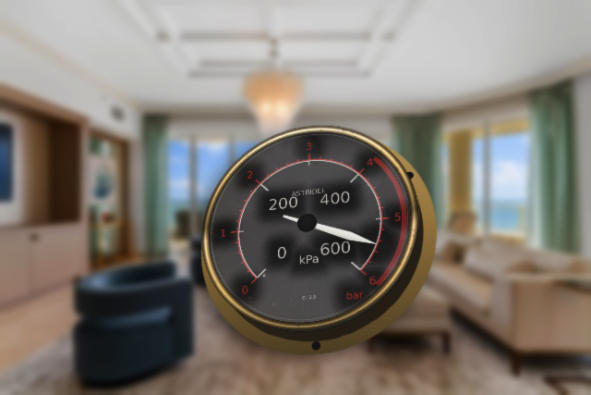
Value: 550 (kPa)
